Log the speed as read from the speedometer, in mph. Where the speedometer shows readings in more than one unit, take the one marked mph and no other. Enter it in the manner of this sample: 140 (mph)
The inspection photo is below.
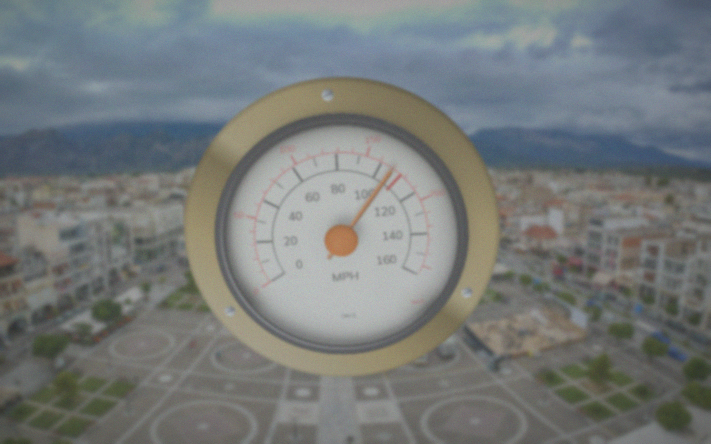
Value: 105 (mph)
